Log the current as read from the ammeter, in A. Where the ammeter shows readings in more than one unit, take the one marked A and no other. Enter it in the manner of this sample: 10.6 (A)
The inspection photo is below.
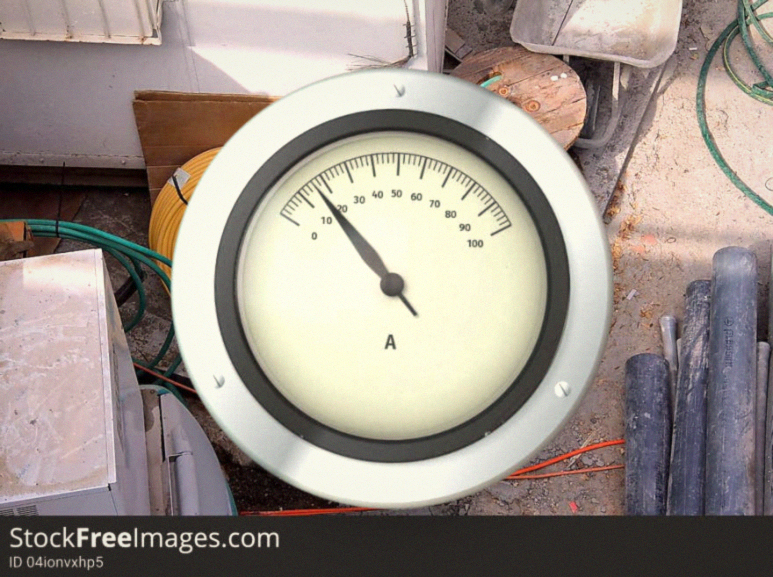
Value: 16 (A)
